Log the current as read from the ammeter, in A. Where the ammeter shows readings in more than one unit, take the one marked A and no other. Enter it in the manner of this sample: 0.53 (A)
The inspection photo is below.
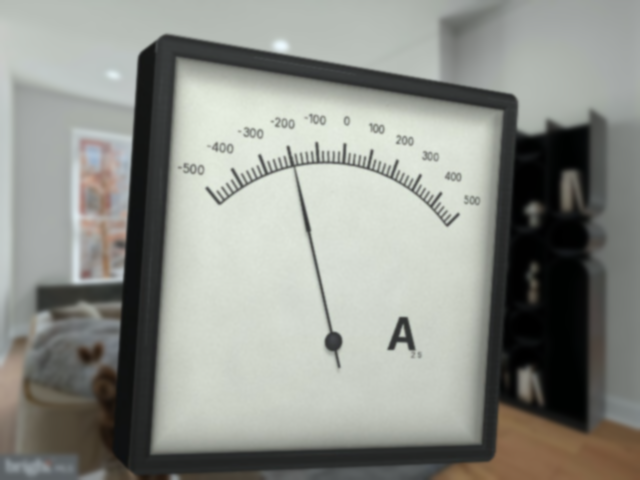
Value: -200 (A)
